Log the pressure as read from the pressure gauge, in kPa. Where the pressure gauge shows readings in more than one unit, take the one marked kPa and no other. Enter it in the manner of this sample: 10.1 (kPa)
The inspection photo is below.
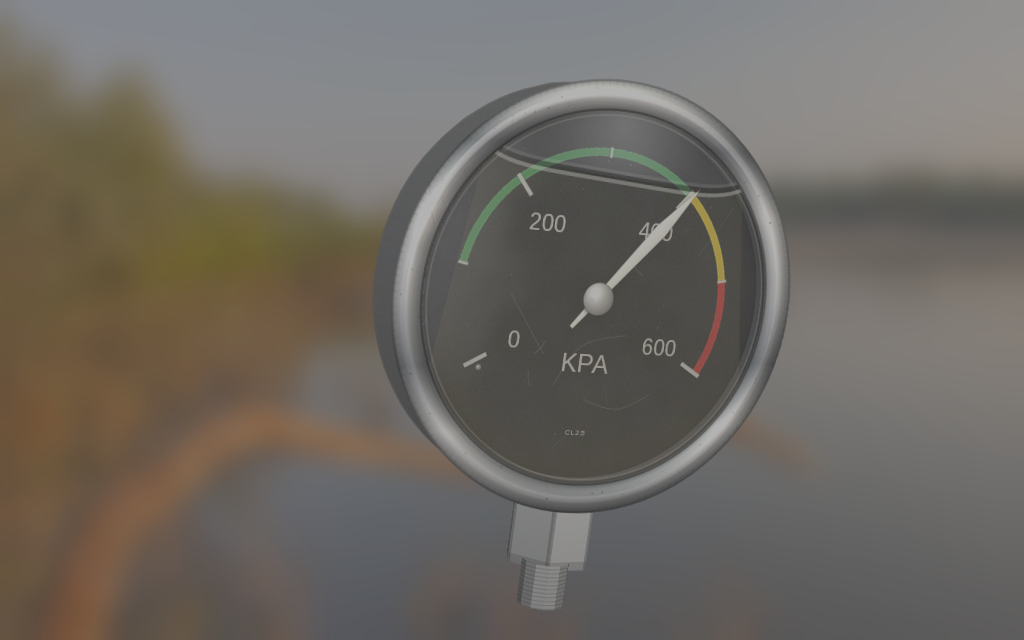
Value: 400 (kPa)
